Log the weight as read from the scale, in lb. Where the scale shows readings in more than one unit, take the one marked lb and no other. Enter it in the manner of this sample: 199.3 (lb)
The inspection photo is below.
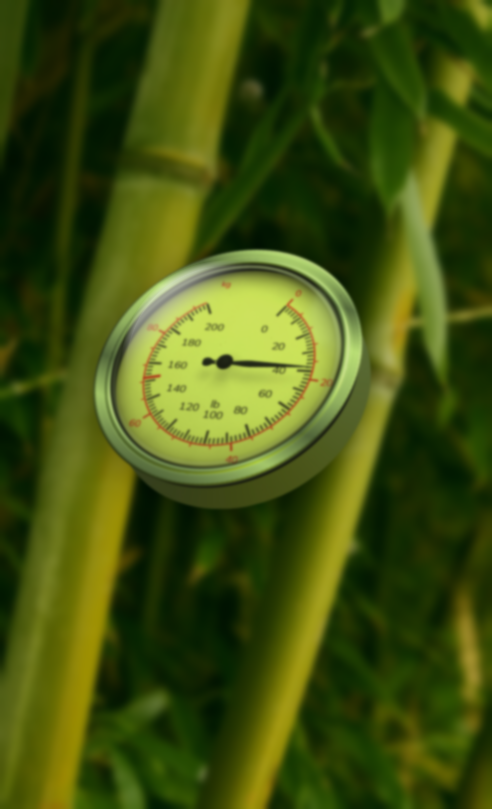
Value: 40 (lb)
